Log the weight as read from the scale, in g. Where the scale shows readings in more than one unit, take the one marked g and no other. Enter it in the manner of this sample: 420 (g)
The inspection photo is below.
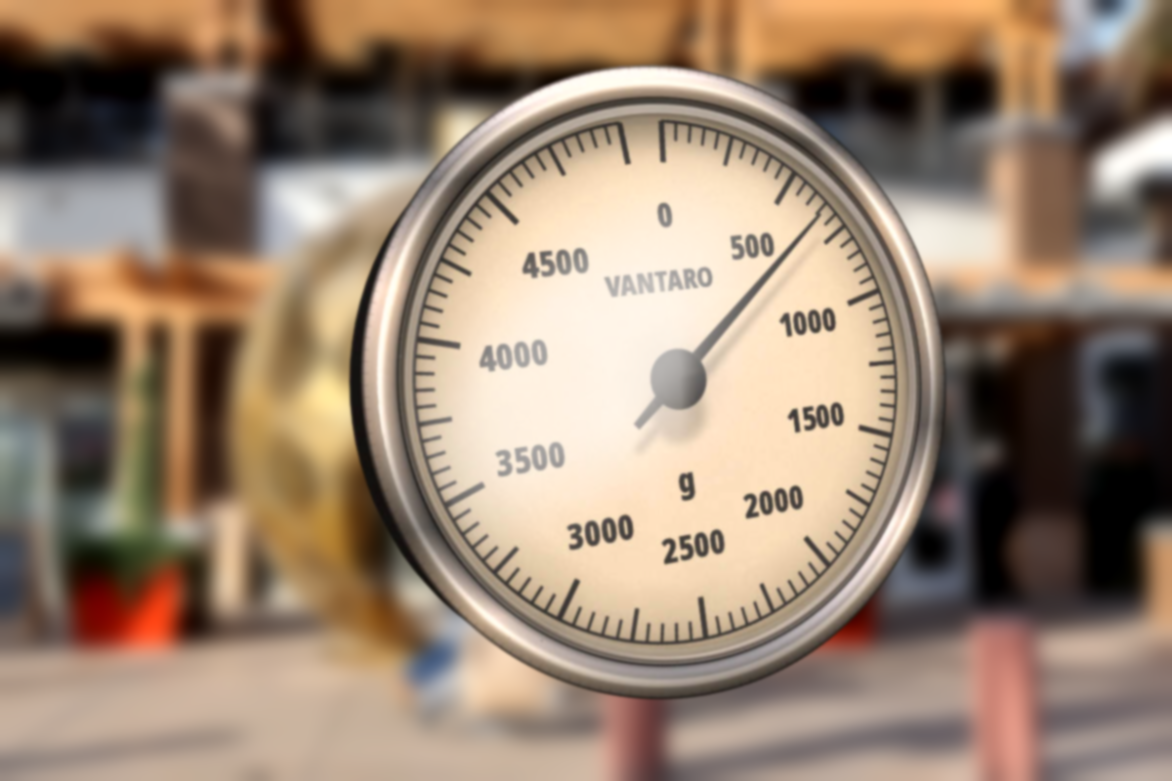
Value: 650 (g)
